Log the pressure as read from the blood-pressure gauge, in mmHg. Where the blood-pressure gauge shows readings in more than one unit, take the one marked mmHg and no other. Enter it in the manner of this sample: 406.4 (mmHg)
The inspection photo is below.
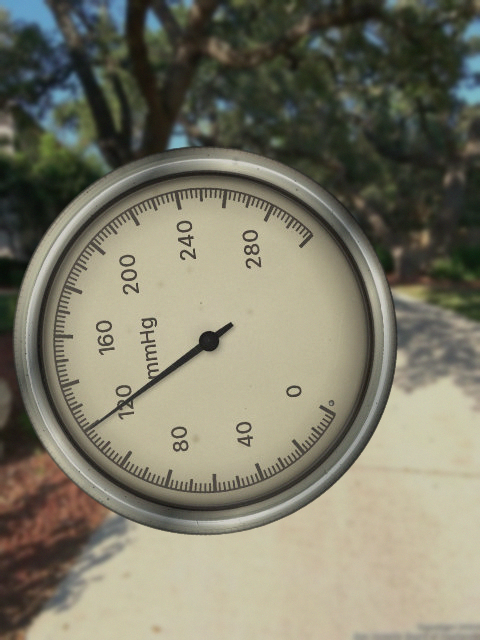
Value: 120 (mmHg)
